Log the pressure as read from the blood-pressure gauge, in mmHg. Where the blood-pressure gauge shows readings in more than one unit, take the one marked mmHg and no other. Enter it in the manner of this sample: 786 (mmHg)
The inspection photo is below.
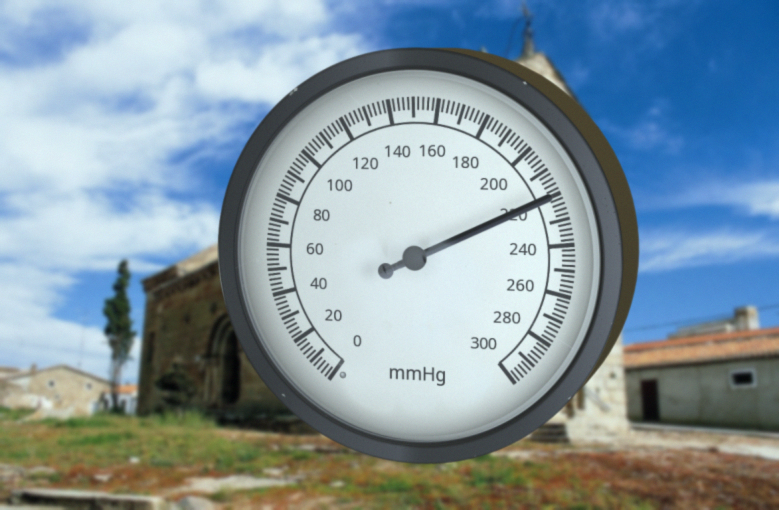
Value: 220 (mmHg)
